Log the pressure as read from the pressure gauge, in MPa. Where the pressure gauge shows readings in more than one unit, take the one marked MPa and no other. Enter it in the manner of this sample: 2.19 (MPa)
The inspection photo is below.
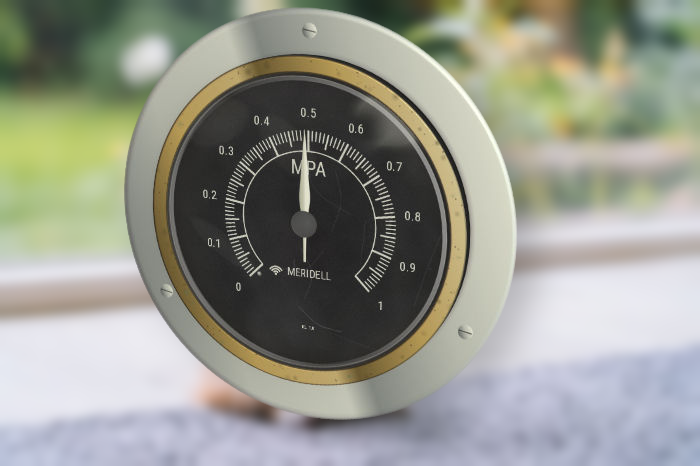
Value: 0.5 (MPa)
